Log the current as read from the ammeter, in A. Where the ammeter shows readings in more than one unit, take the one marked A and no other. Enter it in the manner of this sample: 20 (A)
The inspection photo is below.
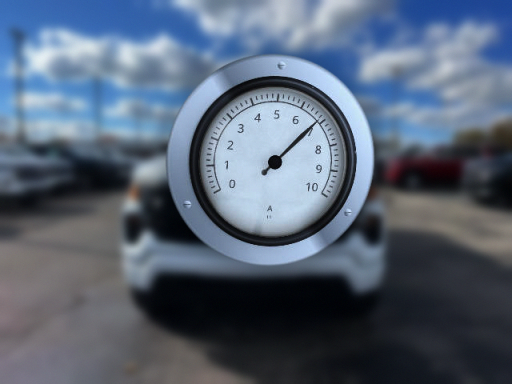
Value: 6.8 (A)
